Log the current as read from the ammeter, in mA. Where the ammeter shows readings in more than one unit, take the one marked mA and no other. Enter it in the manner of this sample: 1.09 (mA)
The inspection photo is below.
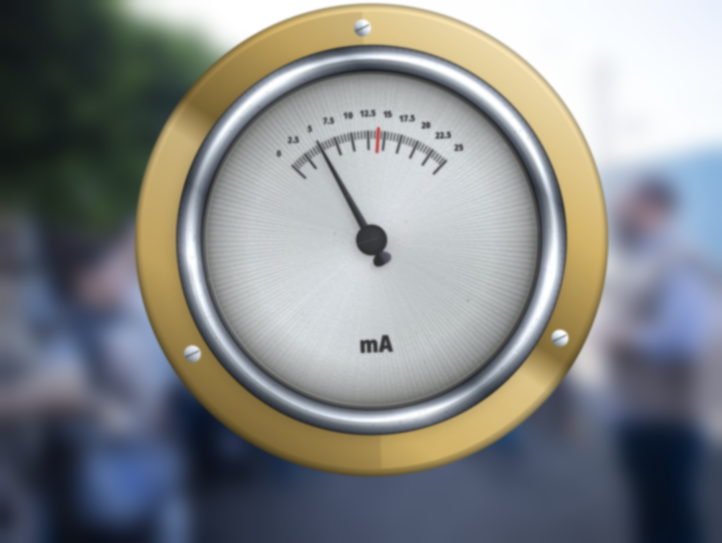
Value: 5 (mA)
